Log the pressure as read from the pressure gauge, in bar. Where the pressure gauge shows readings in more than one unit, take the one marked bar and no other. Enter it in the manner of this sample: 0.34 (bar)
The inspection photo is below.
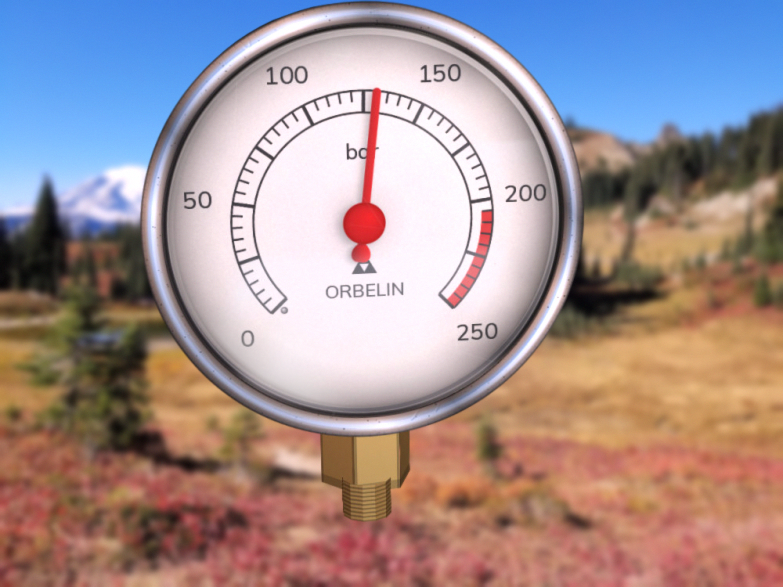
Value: 130 (bar)
